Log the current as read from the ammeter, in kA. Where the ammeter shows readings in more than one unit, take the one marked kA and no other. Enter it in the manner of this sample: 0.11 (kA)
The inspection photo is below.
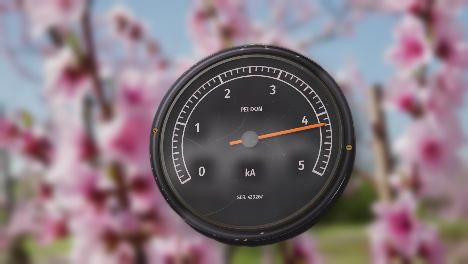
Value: 4.2 (kA)
